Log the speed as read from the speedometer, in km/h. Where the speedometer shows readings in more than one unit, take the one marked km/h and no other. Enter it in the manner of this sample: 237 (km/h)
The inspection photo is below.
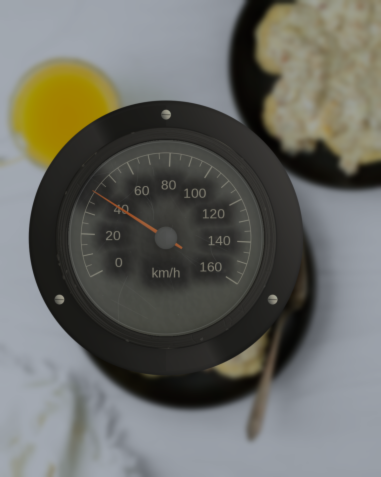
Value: 40 (km/h)
